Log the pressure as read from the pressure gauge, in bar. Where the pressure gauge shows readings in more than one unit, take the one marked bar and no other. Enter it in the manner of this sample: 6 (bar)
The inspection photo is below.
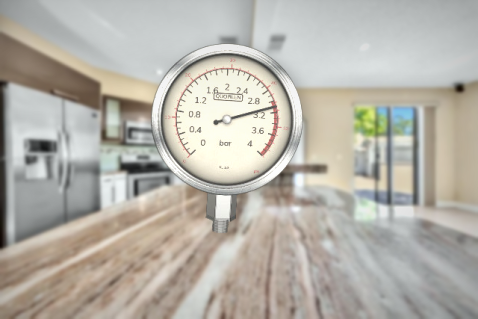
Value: 3.1 (bar)
